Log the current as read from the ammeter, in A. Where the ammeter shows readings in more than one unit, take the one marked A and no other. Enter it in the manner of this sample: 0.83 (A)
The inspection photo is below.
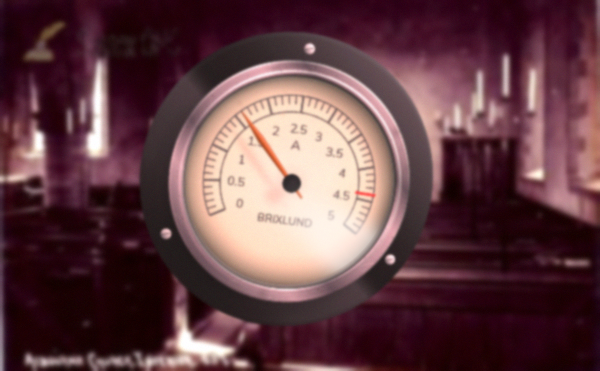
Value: 1.6 (A)
